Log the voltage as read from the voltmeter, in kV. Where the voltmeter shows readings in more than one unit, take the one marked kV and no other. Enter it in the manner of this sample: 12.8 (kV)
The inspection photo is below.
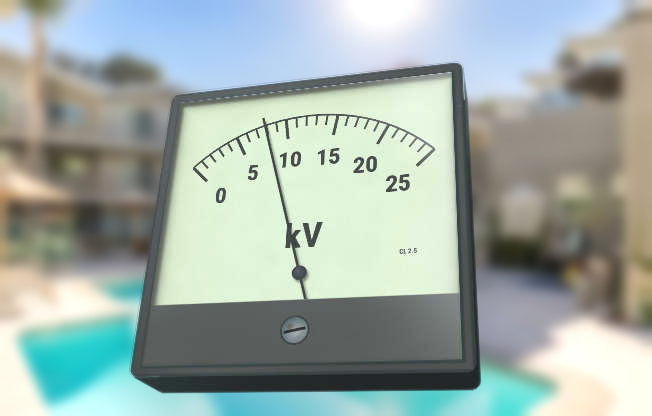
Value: 8 (kV)
